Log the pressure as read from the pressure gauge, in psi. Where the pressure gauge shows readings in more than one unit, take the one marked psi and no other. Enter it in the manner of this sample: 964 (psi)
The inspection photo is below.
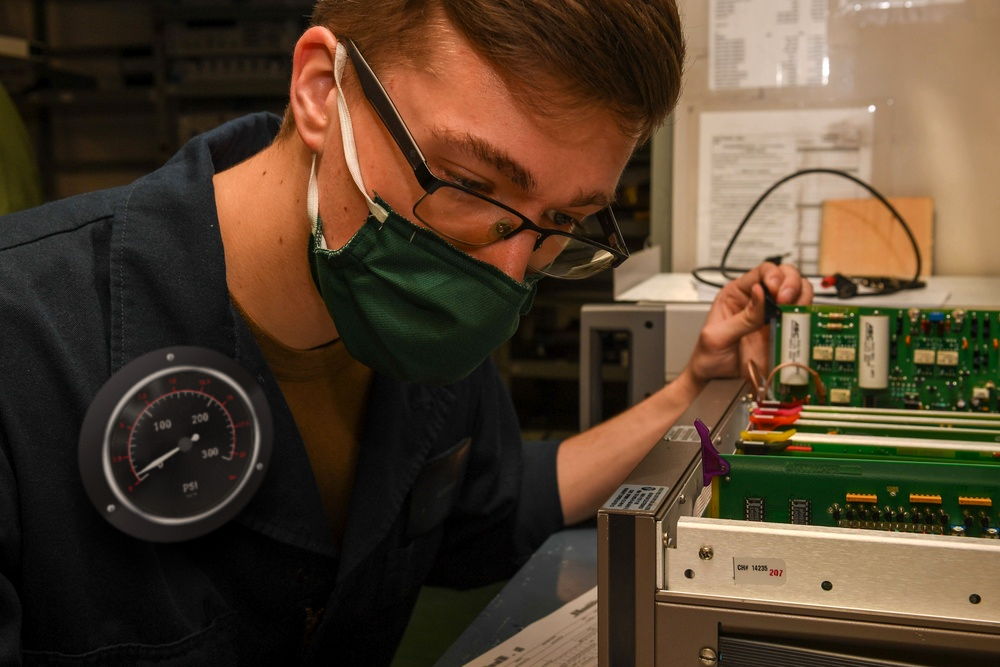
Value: 10 (psi)
